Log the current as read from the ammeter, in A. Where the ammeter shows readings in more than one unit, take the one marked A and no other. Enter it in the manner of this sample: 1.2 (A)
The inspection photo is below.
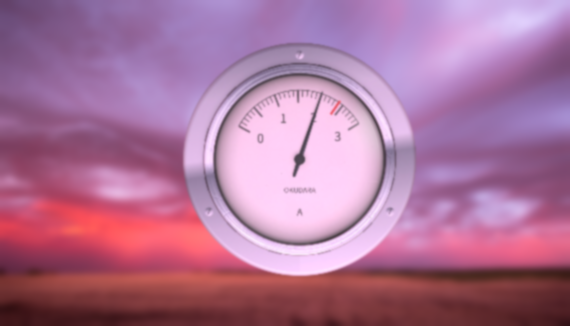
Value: 2 (A)
